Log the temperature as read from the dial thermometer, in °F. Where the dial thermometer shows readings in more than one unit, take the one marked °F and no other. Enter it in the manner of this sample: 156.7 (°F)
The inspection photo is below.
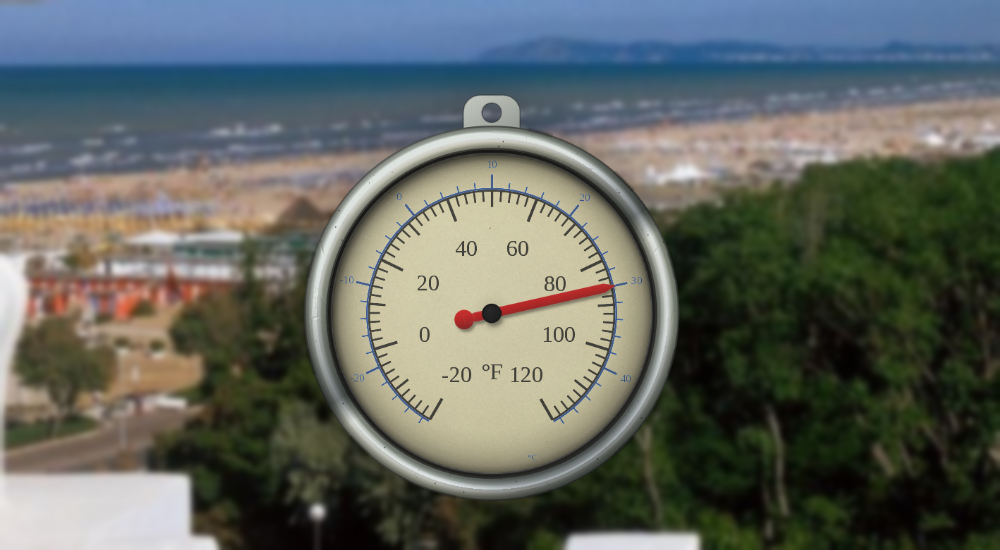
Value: 86 (°F)
